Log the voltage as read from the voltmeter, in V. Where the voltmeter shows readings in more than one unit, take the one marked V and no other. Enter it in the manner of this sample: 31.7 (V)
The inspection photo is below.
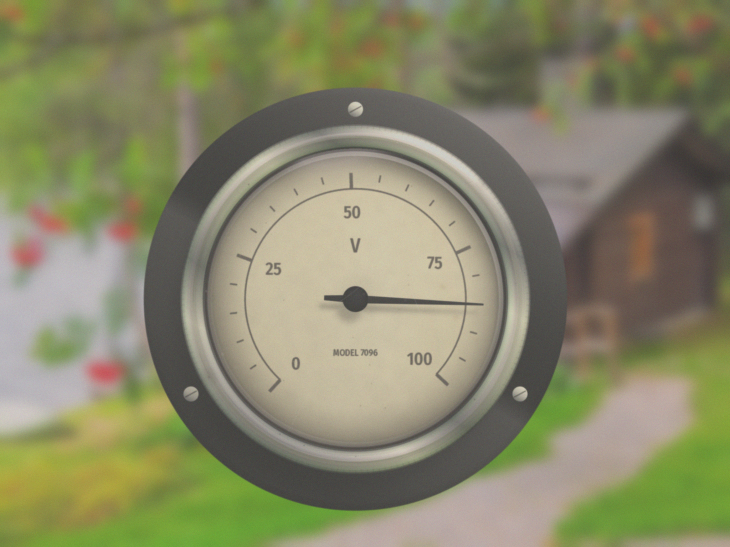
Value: 85 (V)
